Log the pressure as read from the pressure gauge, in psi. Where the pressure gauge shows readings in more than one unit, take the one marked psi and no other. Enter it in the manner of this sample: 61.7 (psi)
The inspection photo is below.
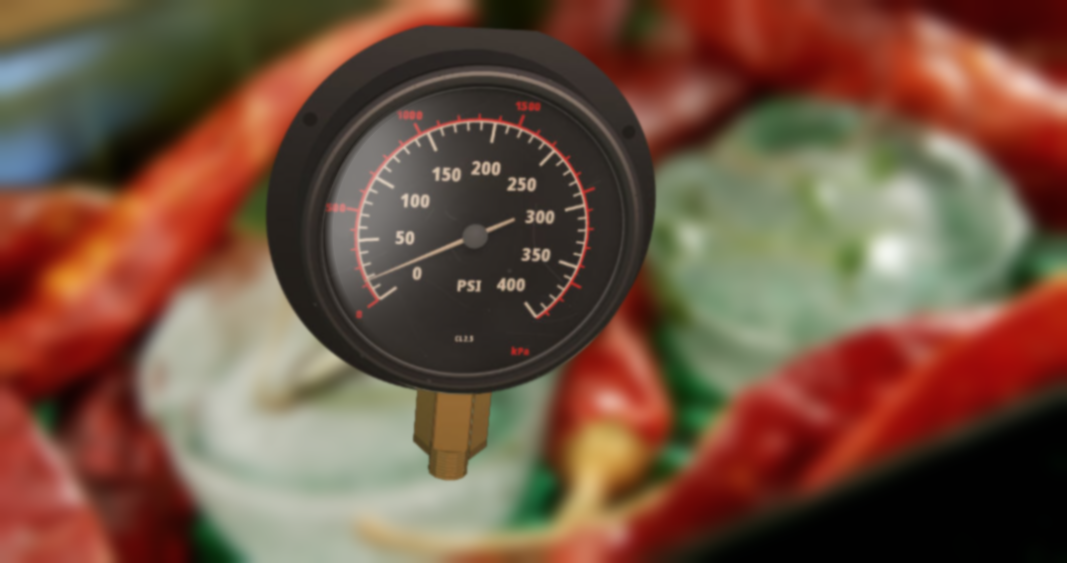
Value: 20 (psi)
